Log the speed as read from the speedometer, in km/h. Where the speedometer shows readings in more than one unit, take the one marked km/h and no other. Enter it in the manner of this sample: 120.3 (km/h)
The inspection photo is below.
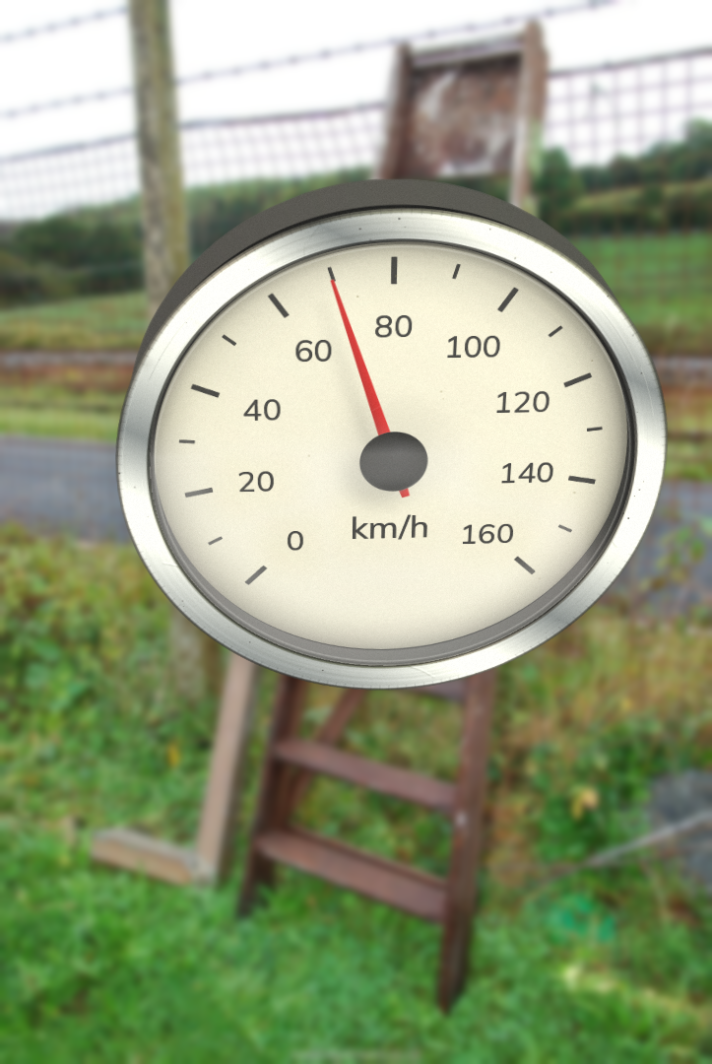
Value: 70 (km/h)
